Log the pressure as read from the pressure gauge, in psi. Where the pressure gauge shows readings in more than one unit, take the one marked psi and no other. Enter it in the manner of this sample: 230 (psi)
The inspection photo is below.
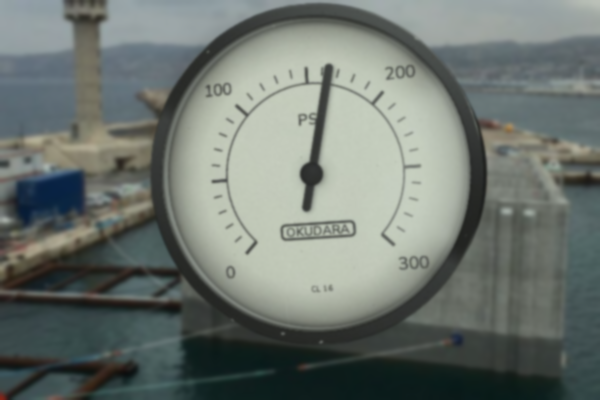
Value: 165 (psi)
